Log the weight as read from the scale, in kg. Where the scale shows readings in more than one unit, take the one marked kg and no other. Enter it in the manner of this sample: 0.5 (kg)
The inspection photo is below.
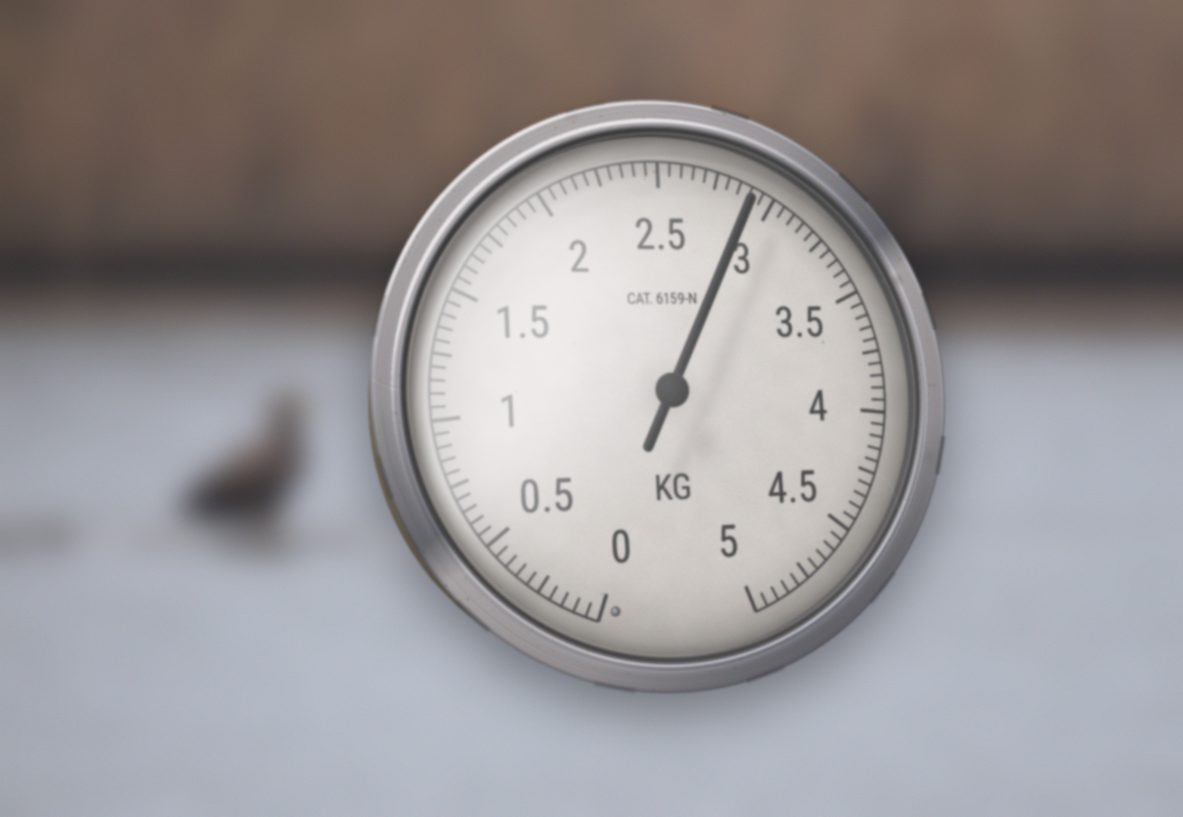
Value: 2.9 (kg)
